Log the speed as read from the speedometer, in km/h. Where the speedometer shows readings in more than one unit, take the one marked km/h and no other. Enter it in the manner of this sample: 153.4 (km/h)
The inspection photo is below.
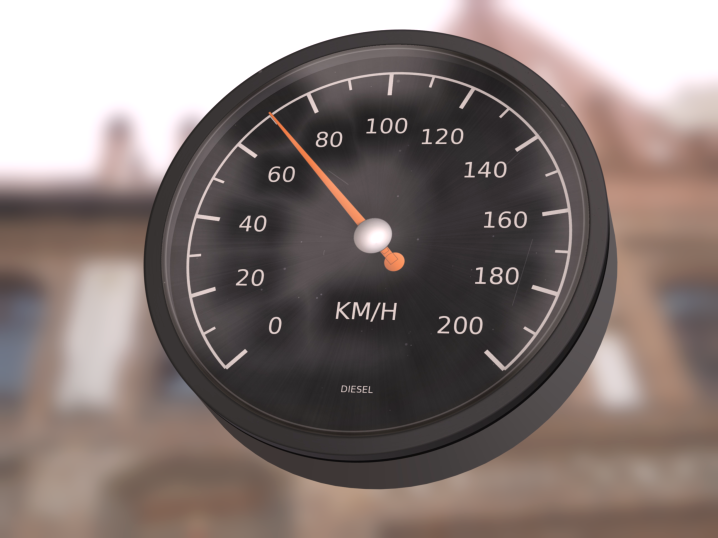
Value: 70 (km/h)
